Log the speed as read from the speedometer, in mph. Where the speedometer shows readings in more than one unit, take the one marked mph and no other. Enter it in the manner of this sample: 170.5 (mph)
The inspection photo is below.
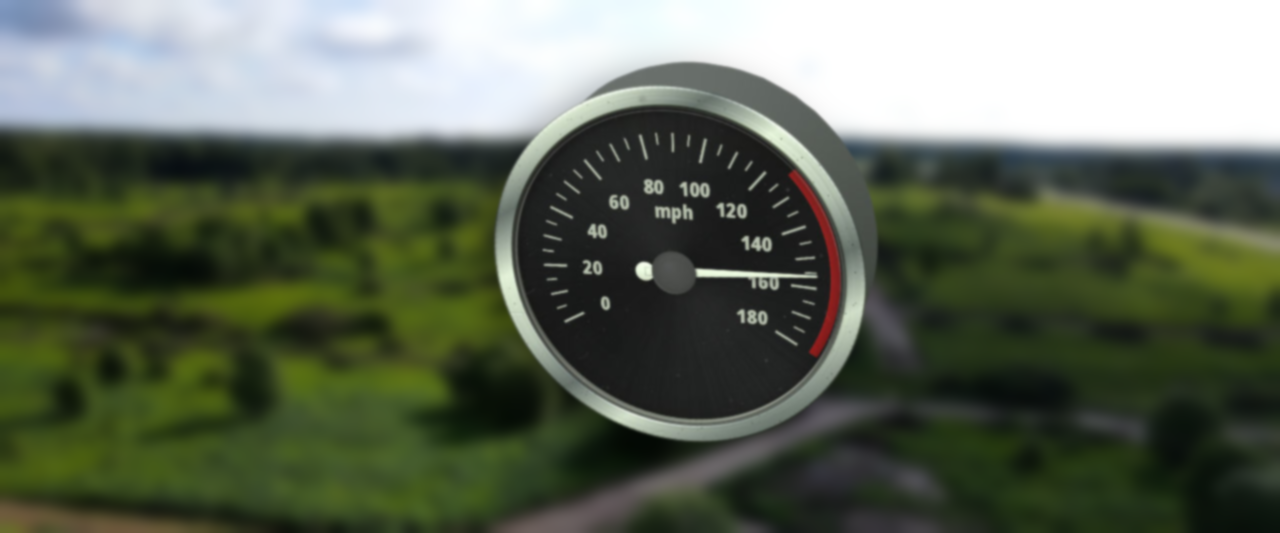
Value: 155 (mph)
